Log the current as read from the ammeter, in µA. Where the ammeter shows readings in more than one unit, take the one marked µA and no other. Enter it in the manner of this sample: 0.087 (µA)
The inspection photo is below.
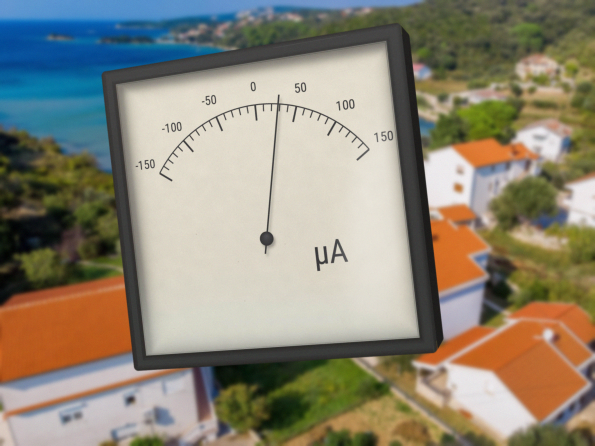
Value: 30 (µA)
